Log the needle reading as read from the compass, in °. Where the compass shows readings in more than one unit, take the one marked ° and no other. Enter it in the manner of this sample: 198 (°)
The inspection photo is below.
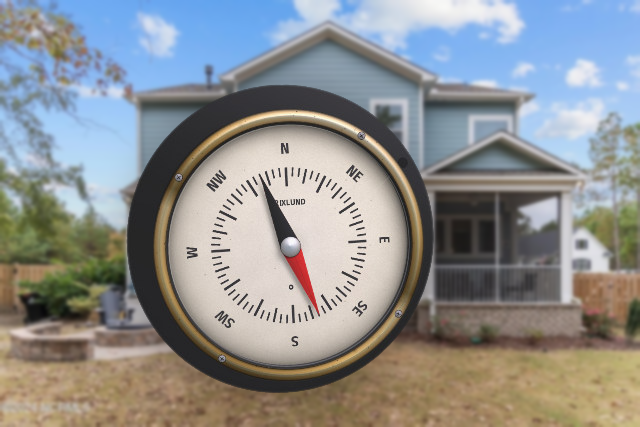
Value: 160 (°)
